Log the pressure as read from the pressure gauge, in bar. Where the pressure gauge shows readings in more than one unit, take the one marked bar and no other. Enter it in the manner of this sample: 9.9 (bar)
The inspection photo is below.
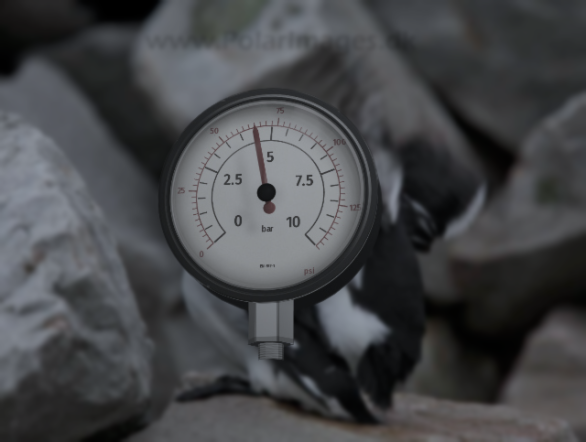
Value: 4.5 (bar)
